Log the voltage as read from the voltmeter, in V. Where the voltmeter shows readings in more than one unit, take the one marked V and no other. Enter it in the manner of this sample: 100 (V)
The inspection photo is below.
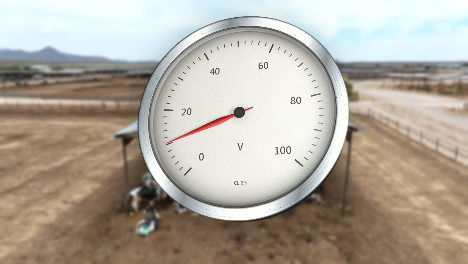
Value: 10 (V)
